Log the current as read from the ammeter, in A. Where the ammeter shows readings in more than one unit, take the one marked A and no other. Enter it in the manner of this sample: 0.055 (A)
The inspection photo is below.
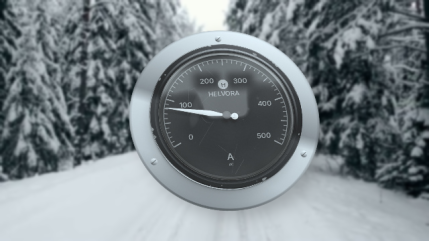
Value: 80 (A)
